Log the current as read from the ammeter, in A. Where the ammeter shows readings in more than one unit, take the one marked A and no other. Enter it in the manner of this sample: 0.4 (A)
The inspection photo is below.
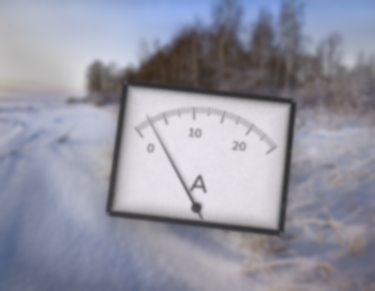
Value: 2.5 (A)
